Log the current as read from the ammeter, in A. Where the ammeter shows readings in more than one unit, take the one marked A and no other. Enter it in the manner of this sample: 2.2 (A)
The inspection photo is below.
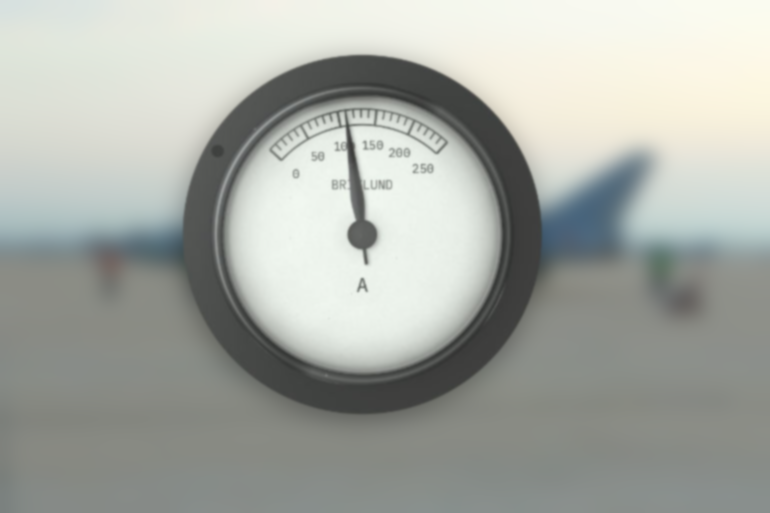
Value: 110 (A)
